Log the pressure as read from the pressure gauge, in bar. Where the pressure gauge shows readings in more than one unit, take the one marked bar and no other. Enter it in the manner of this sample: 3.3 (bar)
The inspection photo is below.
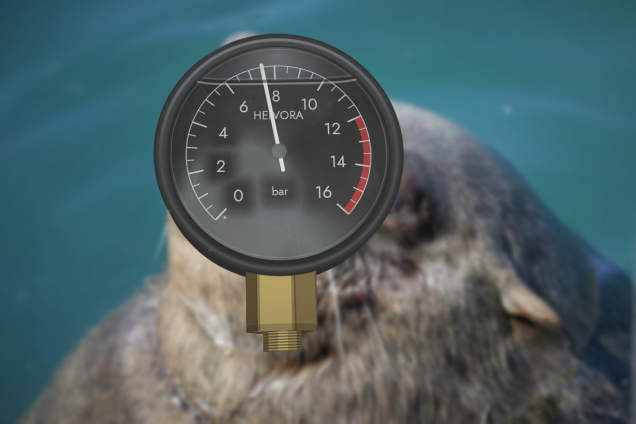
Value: 7.5 (bar)
